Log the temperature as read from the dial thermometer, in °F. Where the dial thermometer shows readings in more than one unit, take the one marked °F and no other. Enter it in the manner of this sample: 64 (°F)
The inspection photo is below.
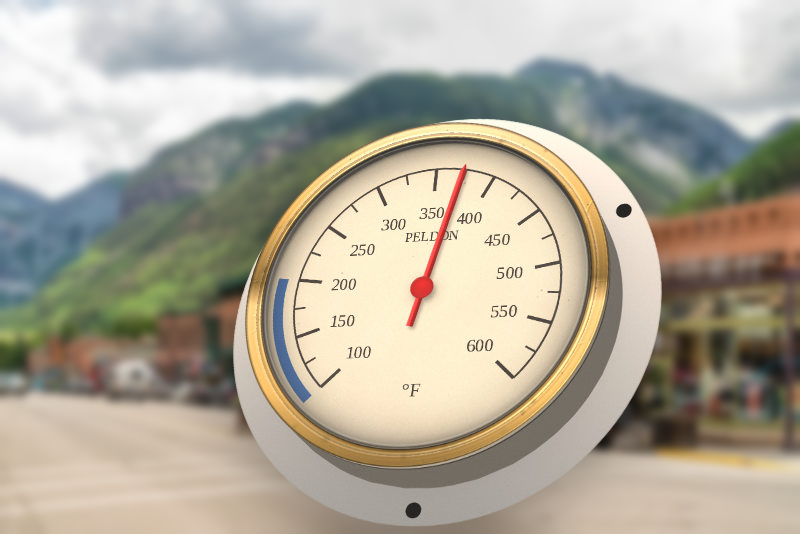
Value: 375 (°F)
